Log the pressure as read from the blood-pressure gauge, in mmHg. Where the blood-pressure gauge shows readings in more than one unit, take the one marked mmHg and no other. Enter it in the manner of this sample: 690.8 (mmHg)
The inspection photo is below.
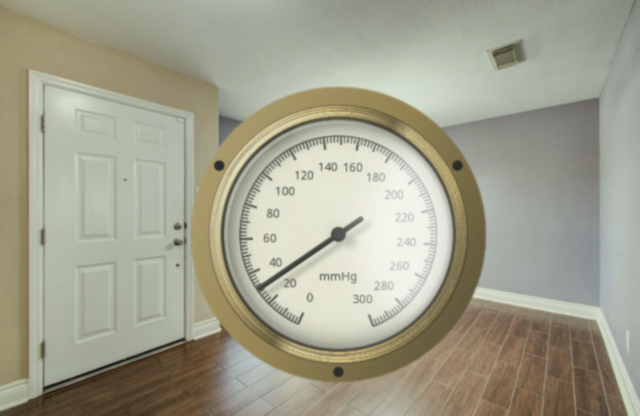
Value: 30 (mmHg)
